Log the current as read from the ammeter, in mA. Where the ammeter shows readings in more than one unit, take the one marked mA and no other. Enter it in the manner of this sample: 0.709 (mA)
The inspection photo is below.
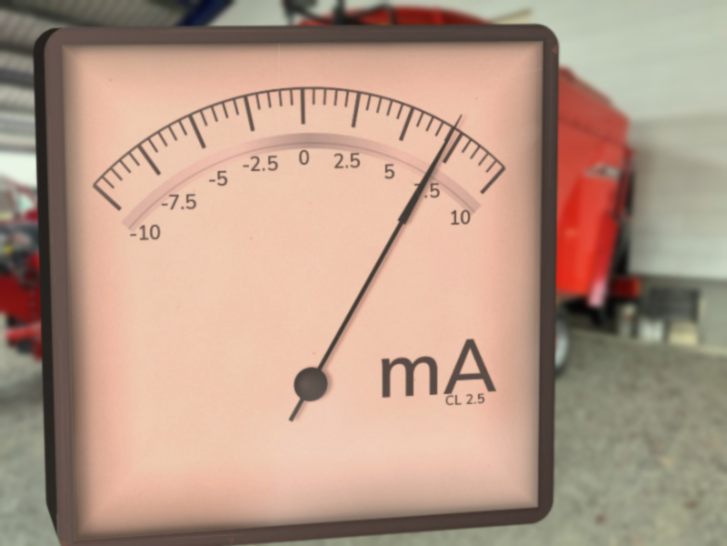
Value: 7 (mA)
